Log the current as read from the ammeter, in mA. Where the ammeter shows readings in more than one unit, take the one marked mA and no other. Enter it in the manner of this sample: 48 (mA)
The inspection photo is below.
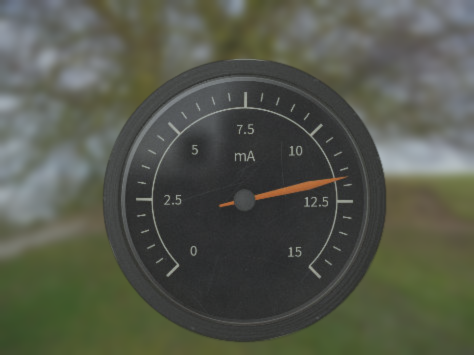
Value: 11.75 (mA)
